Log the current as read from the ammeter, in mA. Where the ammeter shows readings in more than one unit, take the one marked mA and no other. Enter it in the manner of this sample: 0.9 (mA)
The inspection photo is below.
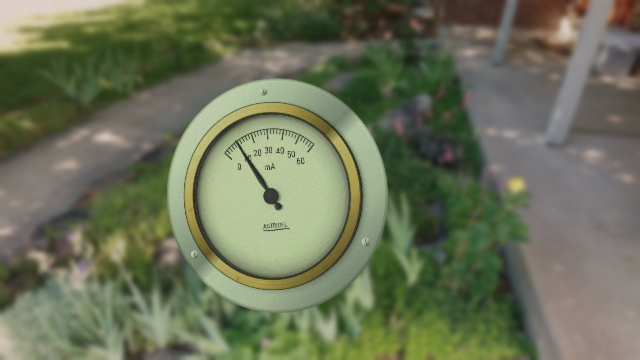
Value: 10 (mA)
